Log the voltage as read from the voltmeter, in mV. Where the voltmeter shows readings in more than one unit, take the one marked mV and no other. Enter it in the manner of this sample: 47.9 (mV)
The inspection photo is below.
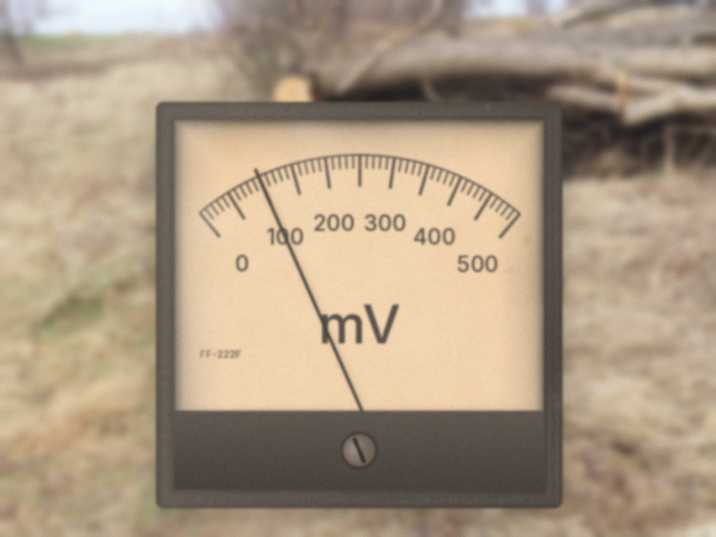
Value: 100 (mV)
